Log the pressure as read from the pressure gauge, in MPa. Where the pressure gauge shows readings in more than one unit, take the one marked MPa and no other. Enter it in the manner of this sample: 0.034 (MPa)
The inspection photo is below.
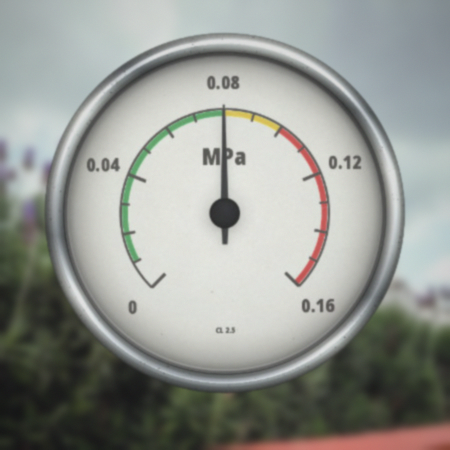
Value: 0.08 (MPa)
